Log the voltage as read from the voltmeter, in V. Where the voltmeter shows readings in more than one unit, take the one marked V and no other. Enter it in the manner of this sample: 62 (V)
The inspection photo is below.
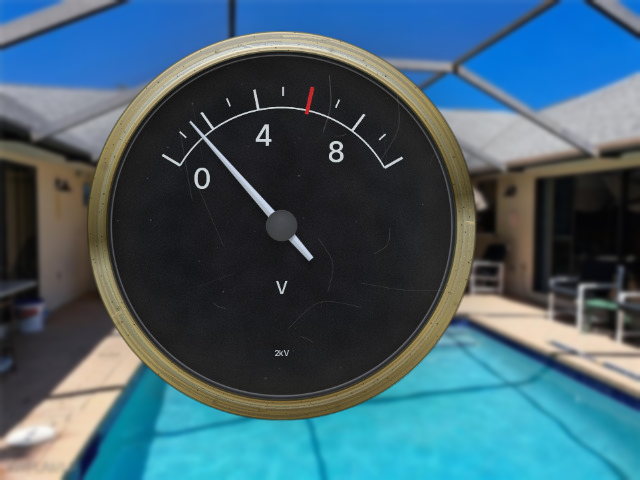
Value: 1.5 (V)
